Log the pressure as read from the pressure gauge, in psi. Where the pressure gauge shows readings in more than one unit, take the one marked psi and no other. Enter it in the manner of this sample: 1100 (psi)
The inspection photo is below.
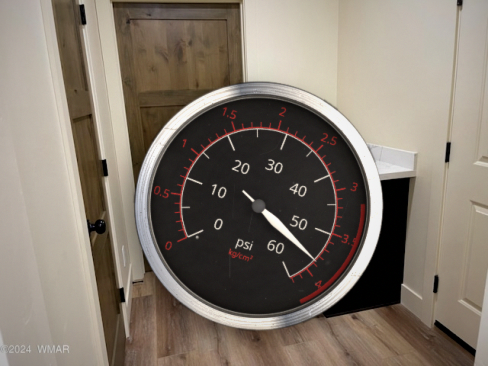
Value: 55 (psi)
